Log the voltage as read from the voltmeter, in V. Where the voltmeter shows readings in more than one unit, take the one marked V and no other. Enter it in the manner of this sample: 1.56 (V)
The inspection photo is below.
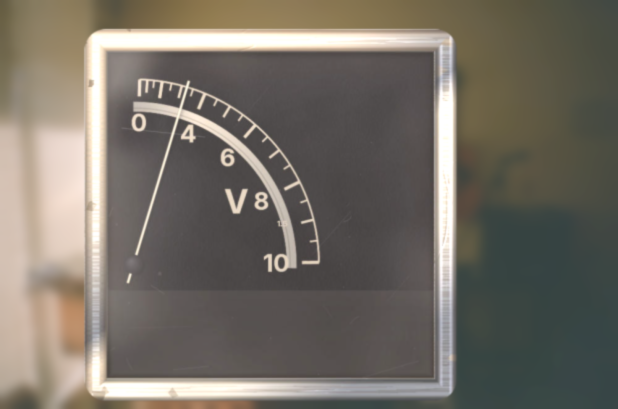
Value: 3.25 (V)
